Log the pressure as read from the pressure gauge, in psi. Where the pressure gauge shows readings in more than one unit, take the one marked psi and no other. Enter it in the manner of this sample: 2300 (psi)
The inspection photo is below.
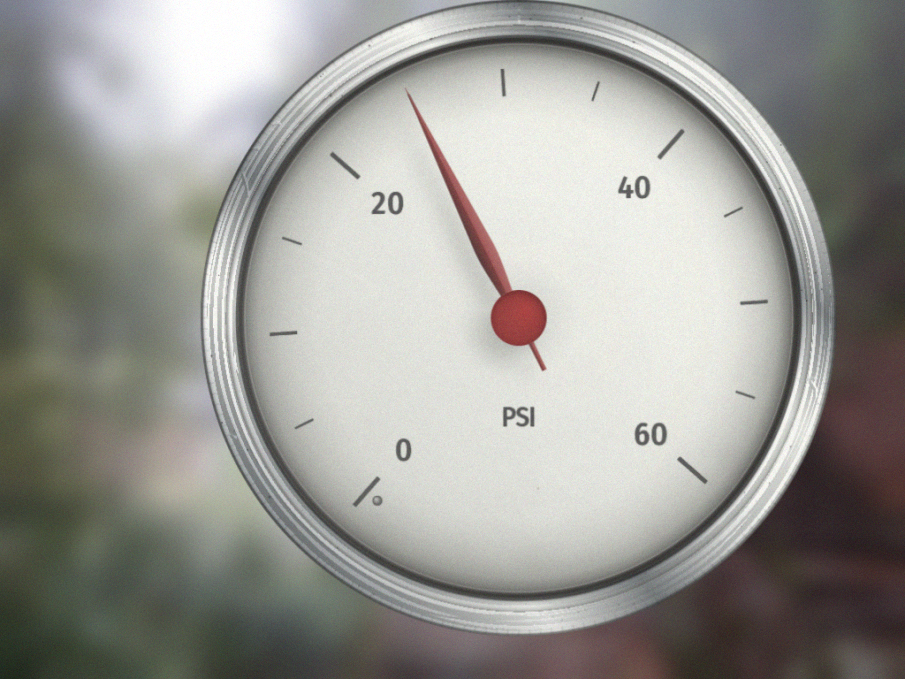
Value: 25 (psi)
